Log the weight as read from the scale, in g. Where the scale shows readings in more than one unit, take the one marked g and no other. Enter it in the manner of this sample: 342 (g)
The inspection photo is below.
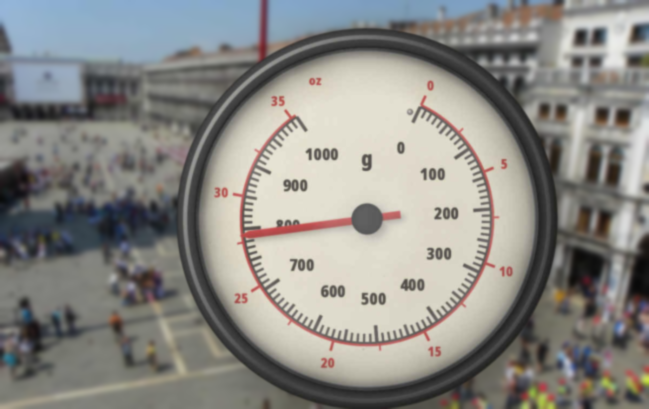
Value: 790 (g)
